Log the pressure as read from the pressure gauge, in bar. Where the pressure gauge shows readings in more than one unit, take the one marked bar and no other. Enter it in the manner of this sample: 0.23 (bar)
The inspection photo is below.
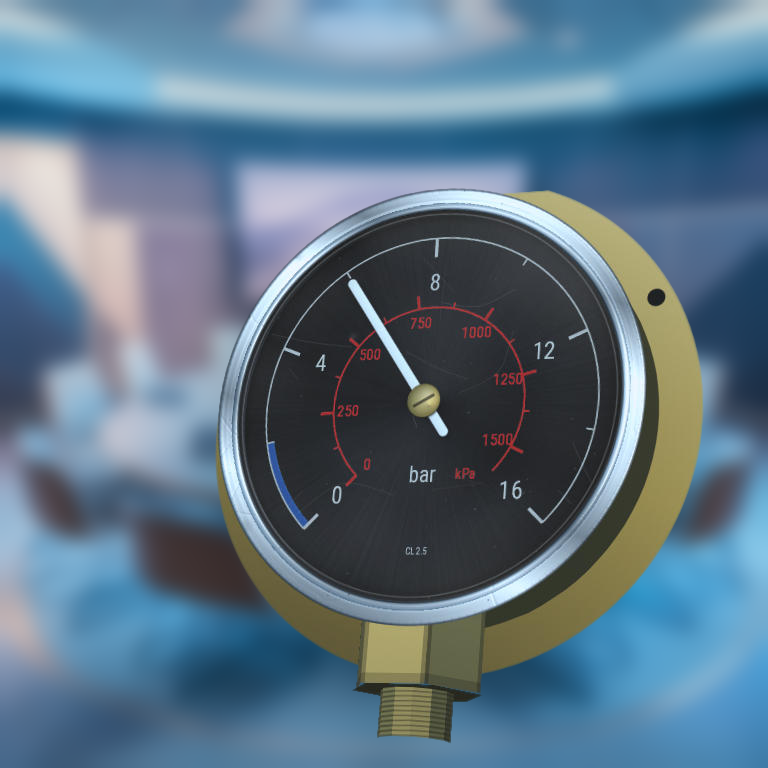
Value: 6 (bar)
